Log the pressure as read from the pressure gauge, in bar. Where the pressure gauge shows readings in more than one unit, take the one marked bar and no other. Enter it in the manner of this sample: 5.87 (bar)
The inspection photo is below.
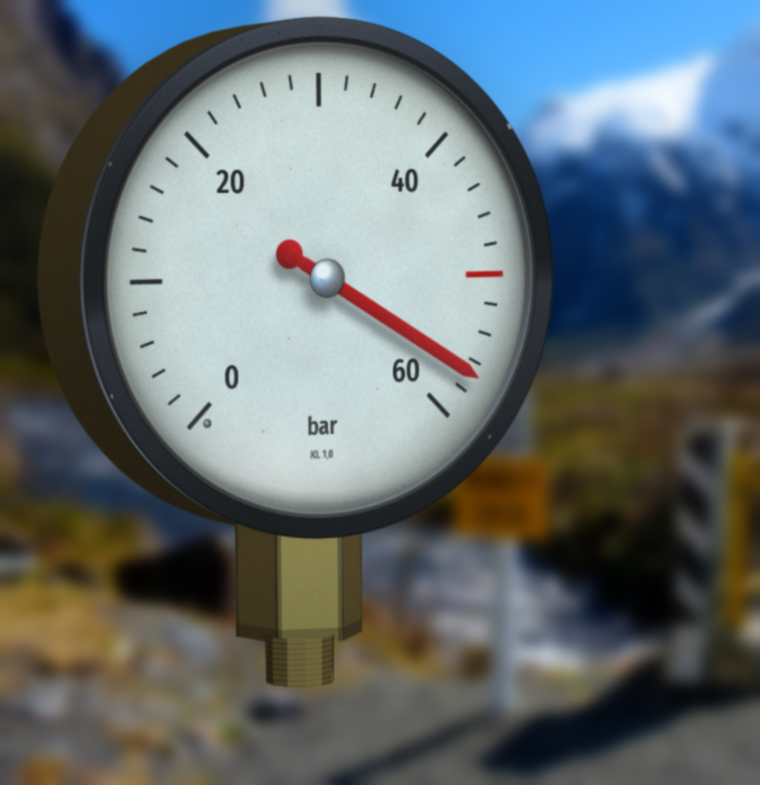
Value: 57 (bar)
